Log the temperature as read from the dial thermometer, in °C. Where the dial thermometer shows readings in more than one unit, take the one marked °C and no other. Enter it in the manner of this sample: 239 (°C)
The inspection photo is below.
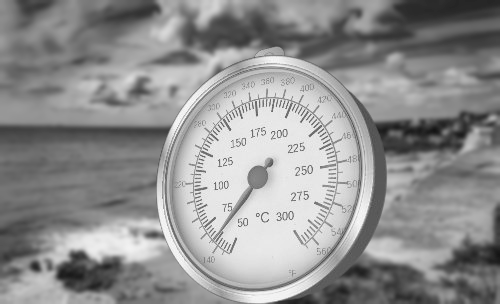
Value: 62.5 (°C)
